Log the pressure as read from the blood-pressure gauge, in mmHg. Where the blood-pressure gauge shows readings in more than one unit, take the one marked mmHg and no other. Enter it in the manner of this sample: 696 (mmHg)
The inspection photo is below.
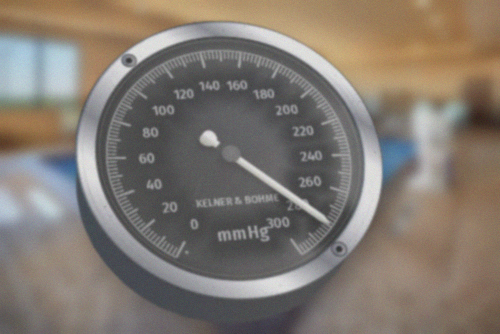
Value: 280 (mmHg)
